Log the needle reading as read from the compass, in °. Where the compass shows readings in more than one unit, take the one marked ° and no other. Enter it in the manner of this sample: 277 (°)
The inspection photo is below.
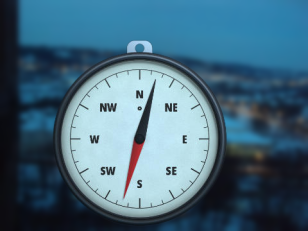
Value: 195 (°)
